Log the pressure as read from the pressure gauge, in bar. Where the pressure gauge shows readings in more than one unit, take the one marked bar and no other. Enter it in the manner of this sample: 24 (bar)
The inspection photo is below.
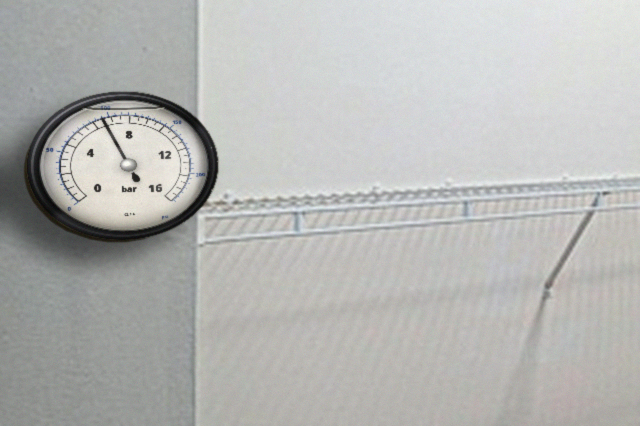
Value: 6.5 (bar)
